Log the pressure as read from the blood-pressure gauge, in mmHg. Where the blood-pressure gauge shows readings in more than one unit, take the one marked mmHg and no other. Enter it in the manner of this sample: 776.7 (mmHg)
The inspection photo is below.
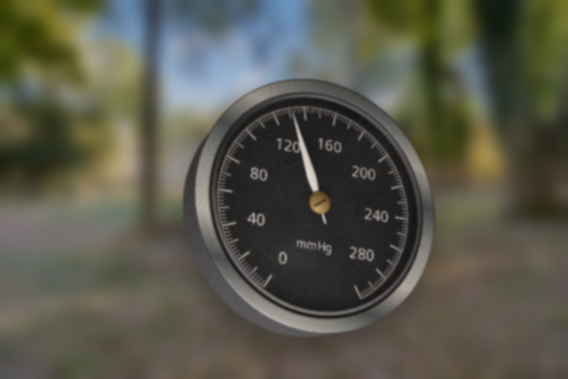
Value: 130 (mmHg)
